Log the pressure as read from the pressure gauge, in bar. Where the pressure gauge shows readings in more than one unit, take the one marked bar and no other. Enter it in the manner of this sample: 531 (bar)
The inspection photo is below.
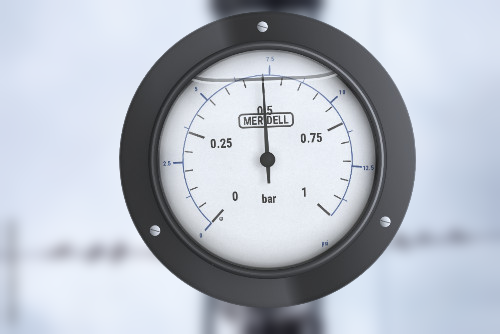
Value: 0.5 (bar)
